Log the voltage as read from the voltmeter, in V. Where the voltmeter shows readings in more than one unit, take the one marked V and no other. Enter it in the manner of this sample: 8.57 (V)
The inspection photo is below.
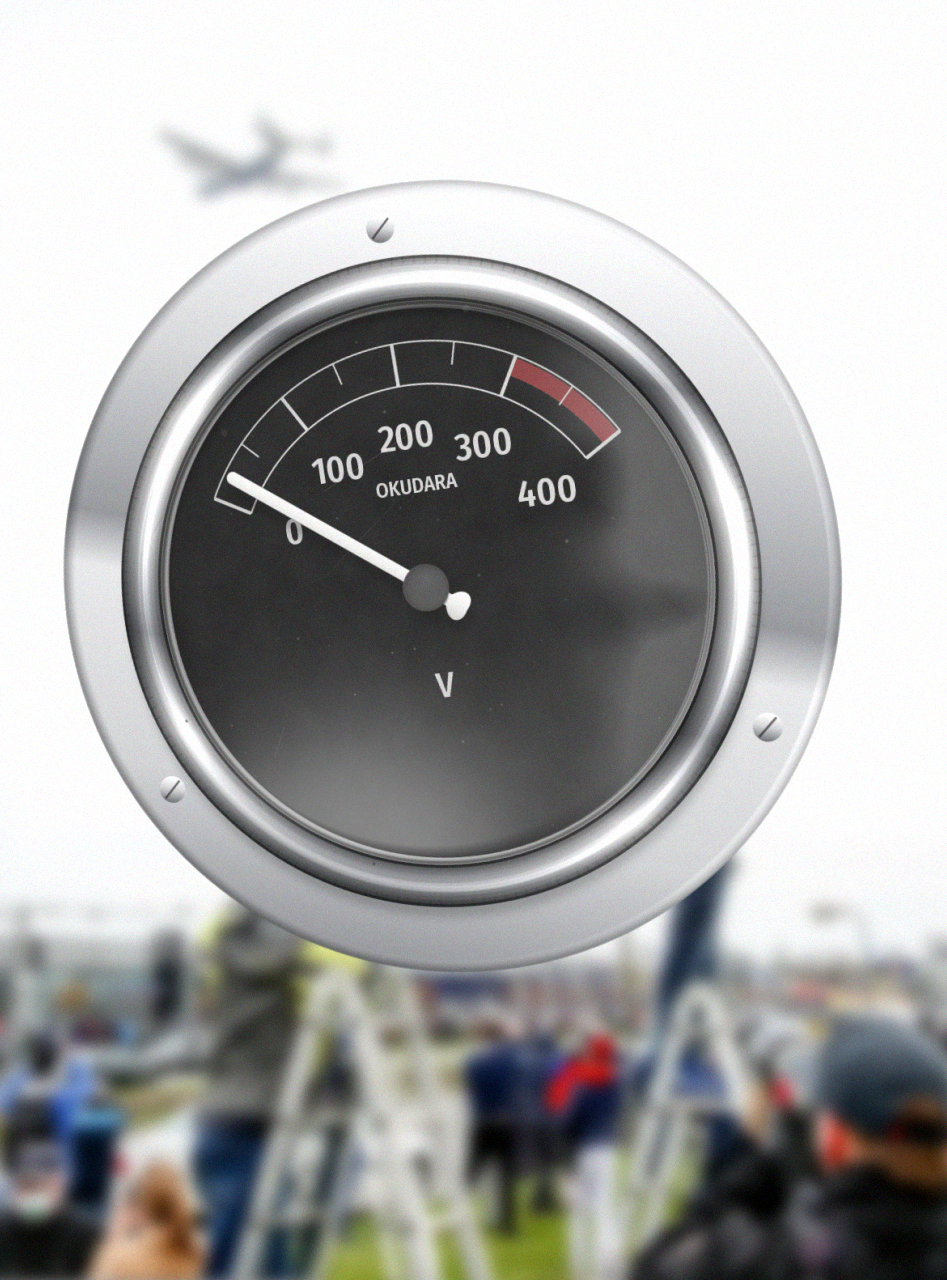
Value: 25 (V)
